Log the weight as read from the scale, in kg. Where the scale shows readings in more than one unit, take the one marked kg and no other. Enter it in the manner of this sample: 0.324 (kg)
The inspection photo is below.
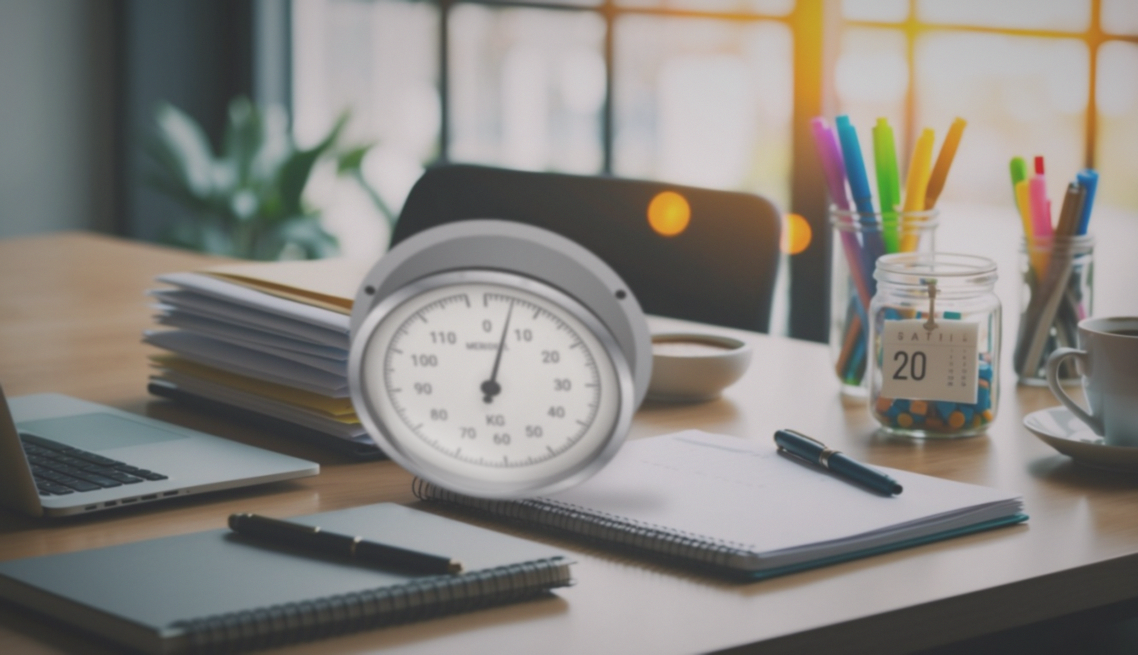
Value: 5 (kg)
